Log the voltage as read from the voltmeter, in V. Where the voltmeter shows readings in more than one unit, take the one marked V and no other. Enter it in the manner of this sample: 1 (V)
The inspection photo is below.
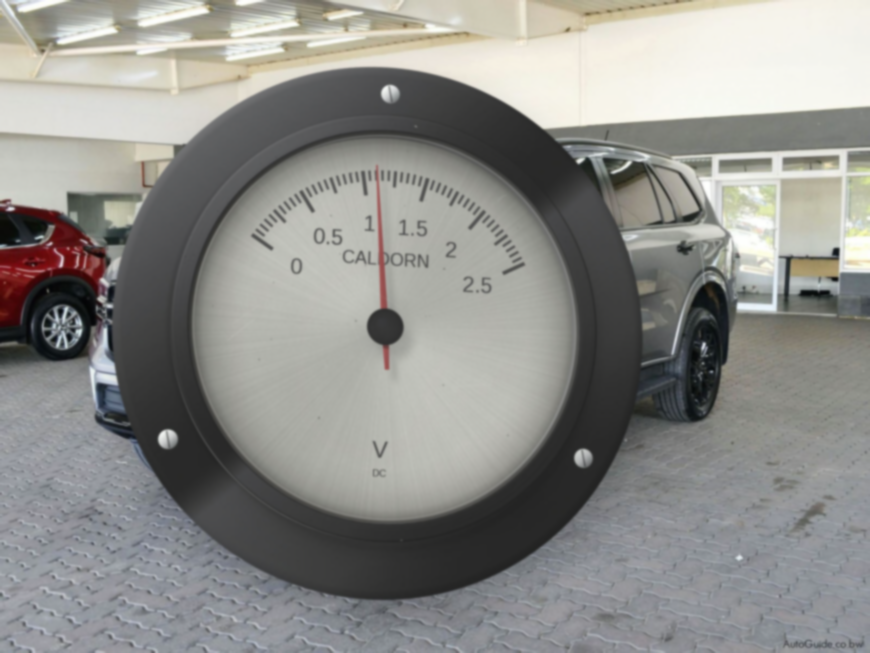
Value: 1.1 (V)
